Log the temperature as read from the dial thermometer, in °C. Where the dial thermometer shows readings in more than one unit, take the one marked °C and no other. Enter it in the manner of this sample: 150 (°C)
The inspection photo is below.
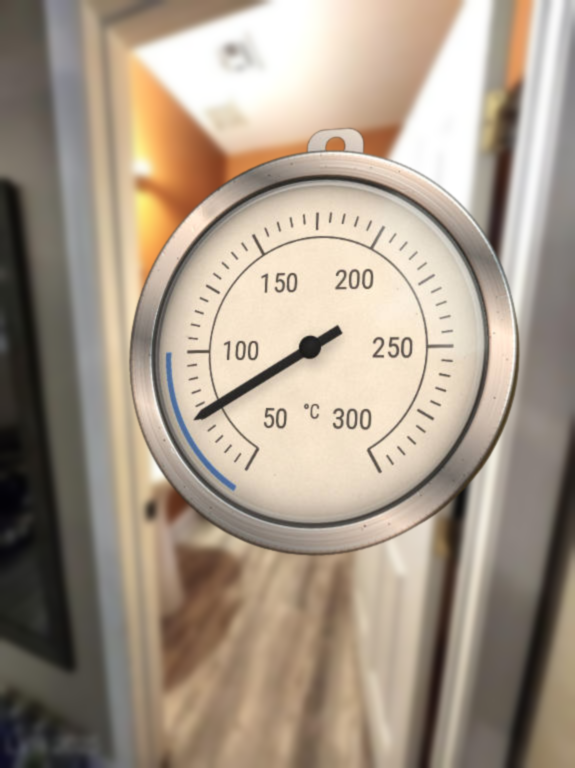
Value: 75 (°C)
